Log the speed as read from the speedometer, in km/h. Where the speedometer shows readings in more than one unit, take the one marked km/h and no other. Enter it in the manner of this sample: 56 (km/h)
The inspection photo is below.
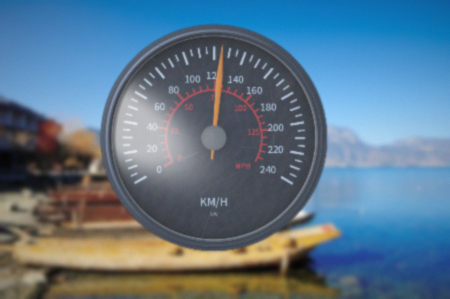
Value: 125 (km/h)
